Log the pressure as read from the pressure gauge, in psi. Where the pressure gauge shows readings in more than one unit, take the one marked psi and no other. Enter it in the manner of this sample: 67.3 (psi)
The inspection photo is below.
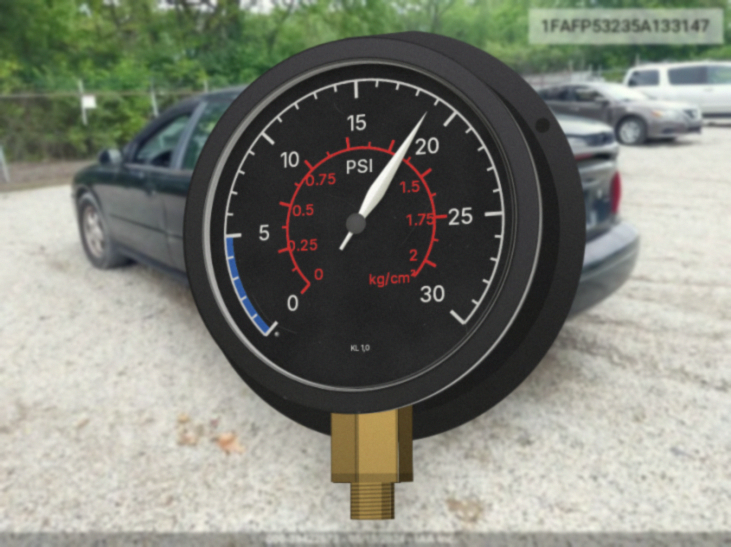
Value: 19 (psi)
